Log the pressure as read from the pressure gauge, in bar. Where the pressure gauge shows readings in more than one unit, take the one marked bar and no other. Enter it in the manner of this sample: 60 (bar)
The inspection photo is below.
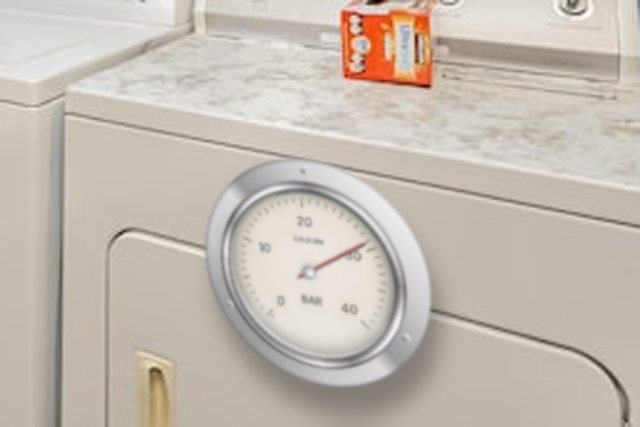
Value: 29 (bar)
